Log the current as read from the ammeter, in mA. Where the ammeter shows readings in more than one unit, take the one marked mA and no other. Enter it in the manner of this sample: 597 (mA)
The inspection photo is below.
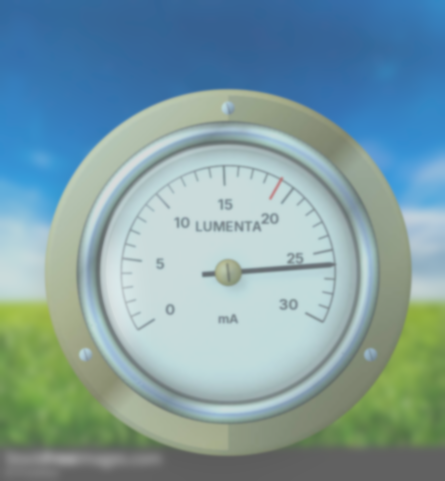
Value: 26 (mA)
